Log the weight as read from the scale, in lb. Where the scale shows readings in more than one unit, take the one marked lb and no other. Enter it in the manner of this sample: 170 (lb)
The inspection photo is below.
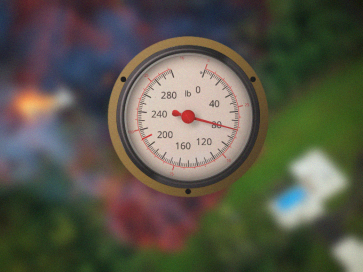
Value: 80 (lb)
